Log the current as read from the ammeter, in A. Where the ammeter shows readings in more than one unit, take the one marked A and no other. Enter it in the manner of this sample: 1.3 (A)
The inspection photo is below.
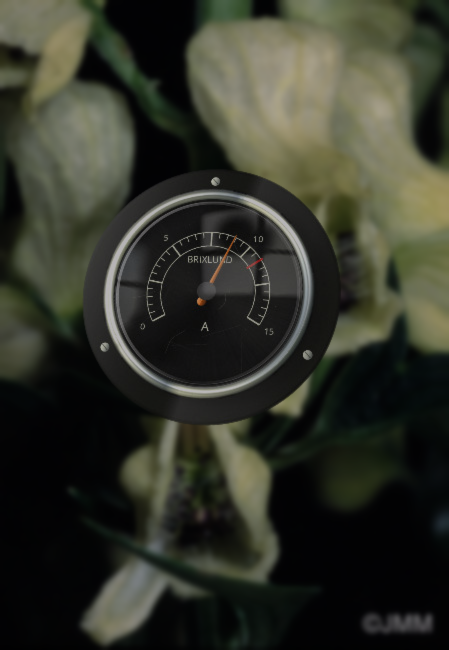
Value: 9 (A)
